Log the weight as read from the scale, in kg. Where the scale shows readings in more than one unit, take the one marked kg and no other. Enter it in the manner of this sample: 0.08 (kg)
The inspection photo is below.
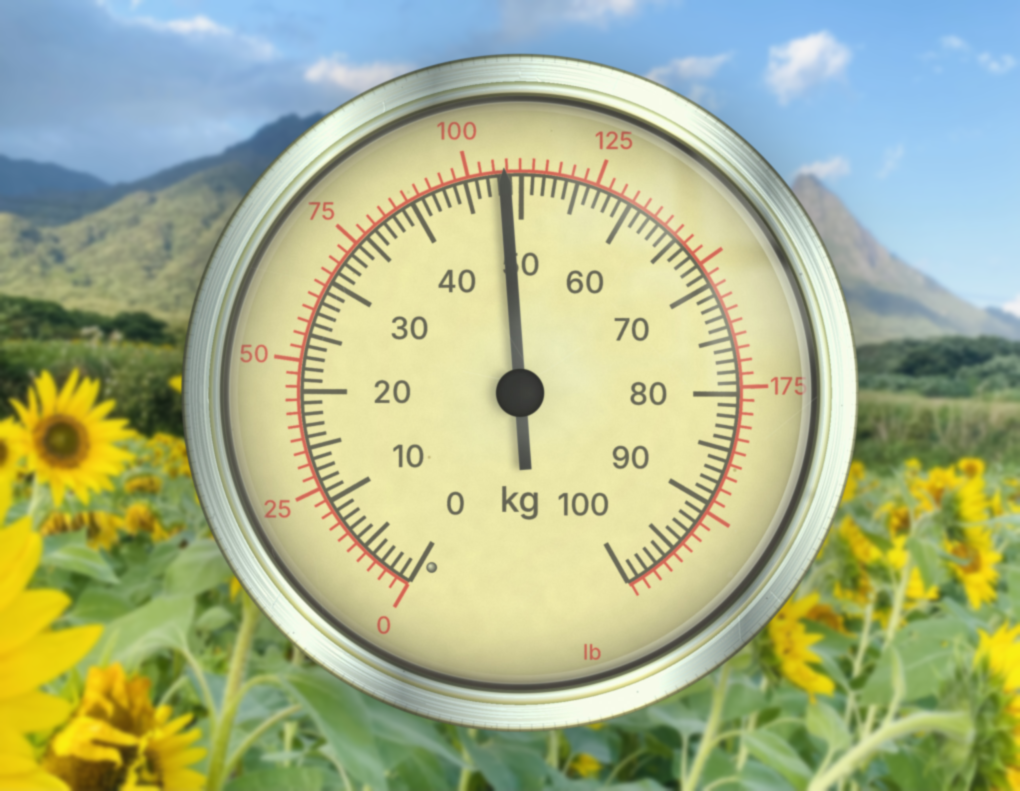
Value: 48.5 (kg)
